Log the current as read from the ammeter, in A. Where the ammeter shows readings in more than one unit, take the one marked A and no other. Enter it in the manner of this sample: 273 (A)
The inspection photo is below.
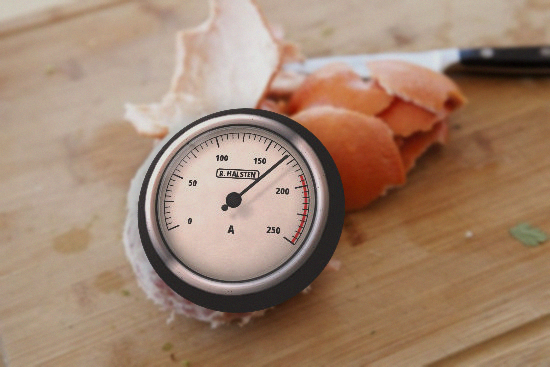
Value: 170 (A)
